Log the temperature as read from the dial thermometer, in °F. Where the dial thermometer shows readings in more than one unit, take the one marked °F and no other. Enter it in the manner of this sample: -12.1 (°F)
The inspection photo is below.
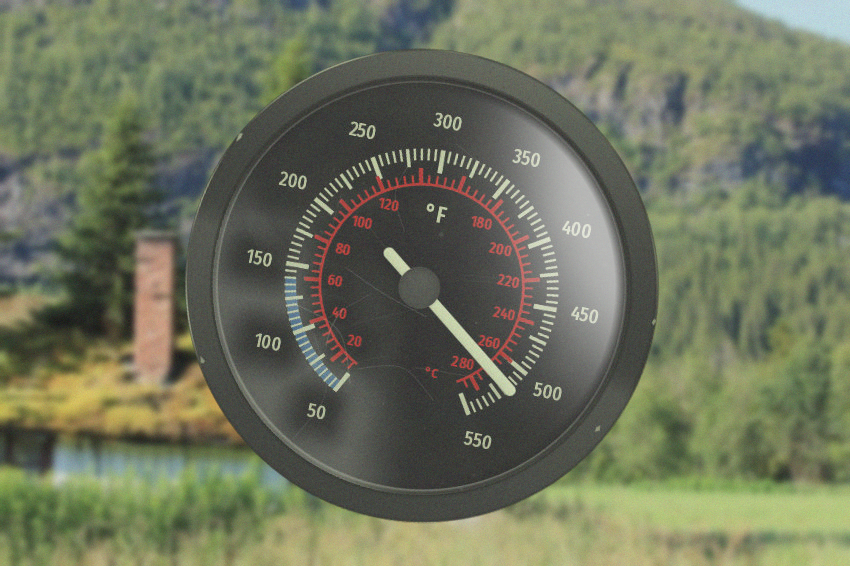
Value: 515 (°F)
